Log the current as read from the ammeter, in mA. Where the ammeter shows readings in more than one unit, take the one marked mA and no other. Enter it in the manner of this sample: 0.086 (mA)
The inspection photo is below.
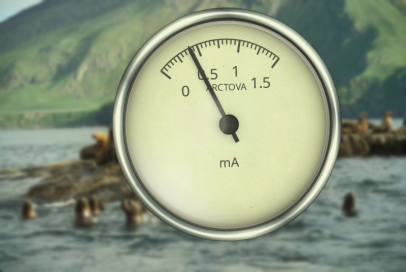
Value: 0.4 (mA)
